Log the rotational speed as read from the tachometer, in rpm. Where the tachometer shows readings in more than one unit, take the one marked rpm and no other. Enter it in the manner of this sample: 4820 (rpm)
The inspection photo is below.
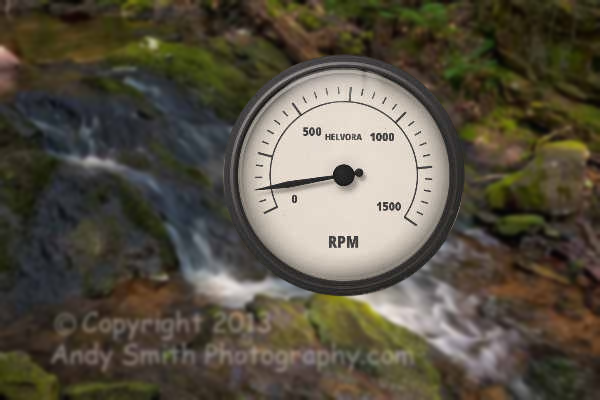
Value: 100 (rpm)
